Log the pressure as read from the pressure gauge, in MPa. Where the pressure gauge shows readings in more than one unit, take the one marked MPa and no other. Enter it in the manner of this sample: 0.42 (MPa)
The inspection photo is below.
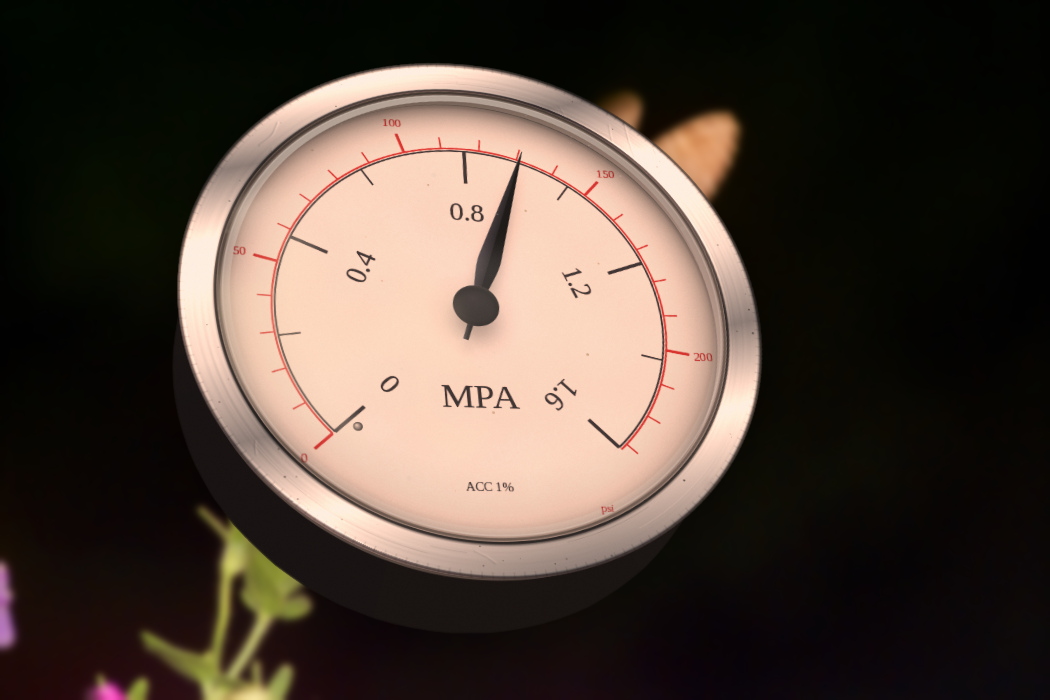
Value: 0.9 (MPa)
